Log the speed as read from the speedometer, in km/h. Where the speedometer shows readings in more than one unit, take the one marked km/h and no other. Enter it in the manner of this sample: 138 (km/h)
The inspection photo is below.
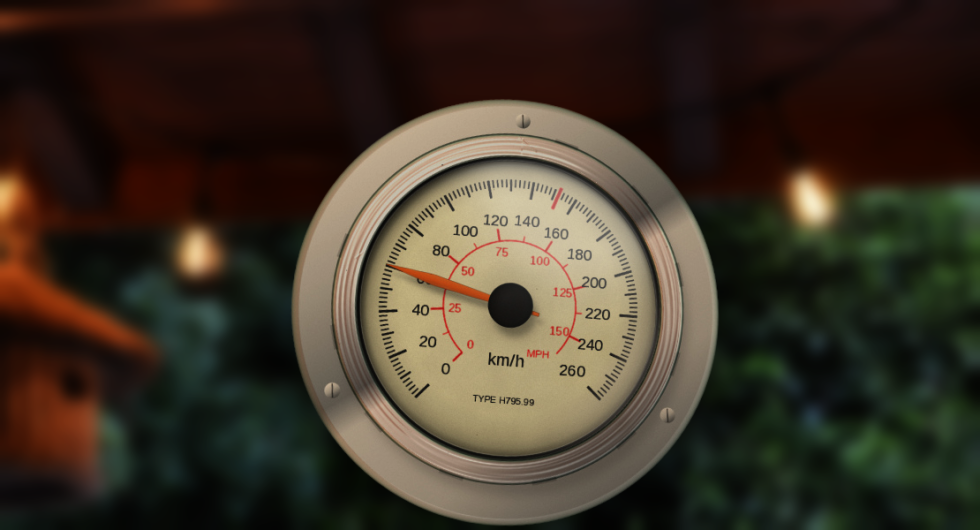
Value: 60 (km/h)
